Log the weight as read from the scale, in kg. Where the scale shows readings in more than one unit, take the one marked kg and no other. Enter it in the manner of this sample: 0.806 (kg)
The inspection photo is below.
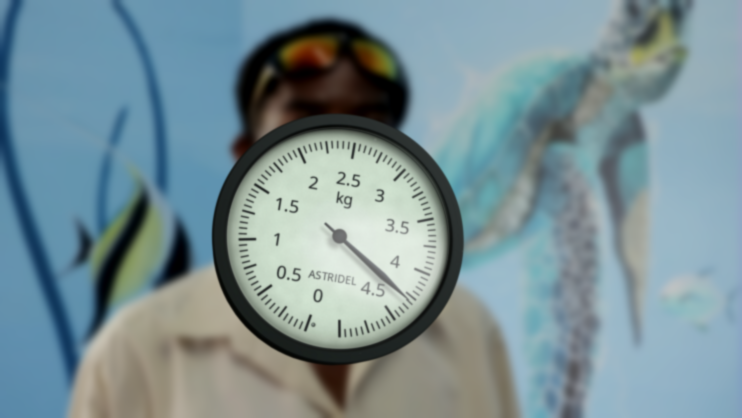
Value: 4.3 (kg)
